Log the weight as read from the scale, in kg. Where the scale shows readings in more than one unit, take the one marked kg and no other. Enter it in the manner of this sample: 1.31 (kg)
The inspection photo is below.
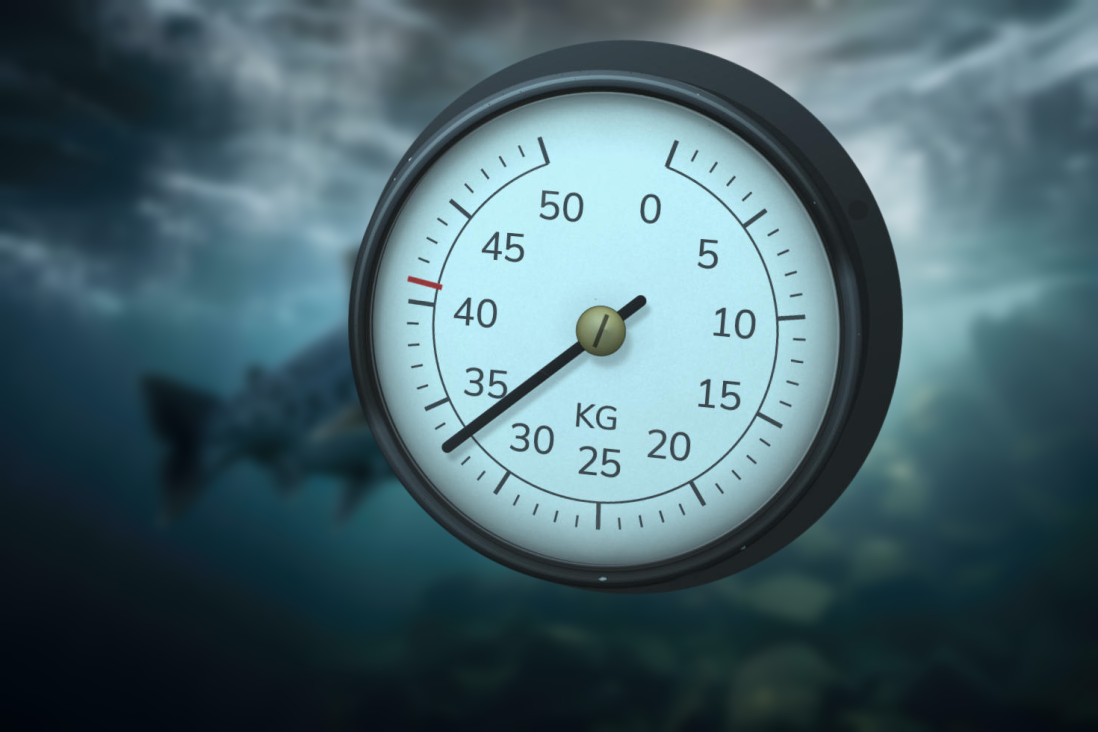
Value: 33 (kg)
